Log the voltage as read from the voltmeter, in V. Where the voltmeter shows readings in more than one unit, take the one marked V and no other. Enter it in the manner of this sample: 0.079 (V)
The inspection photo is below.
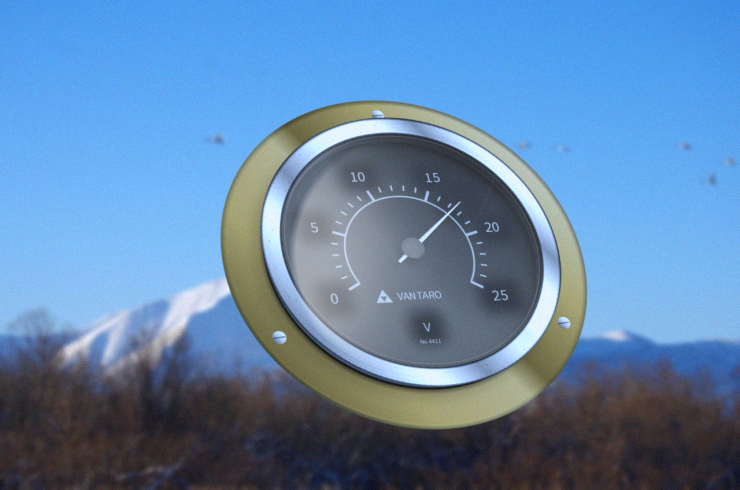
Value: 17.5 (V)
